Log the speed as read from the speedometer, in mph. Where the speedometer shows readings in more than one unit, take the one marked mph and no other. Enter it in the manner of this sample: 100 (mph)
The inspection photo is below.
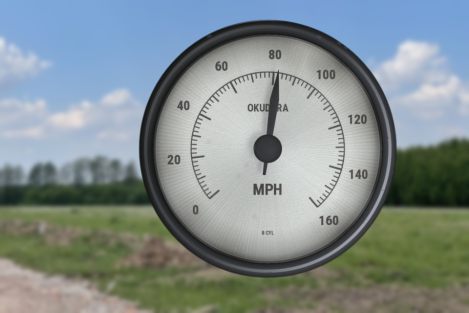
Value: 82 (mph)
